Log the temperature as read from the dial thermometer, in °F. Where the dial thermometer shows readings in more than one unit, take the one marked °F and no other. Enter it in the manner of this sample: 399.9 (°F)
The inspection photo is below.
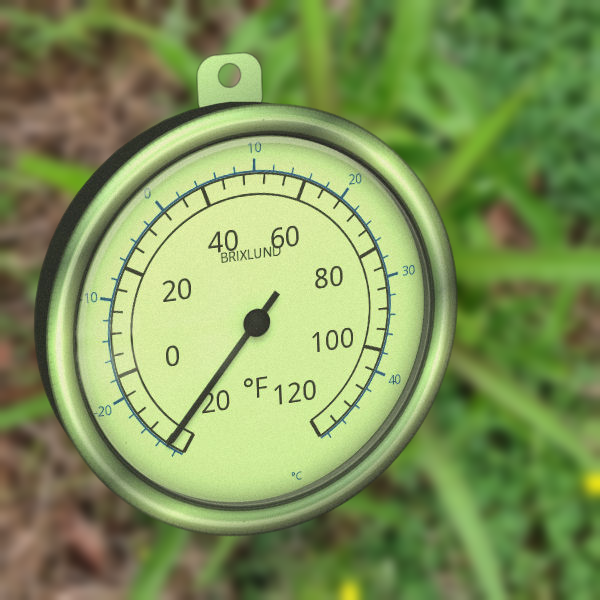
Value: -16 (°F)
